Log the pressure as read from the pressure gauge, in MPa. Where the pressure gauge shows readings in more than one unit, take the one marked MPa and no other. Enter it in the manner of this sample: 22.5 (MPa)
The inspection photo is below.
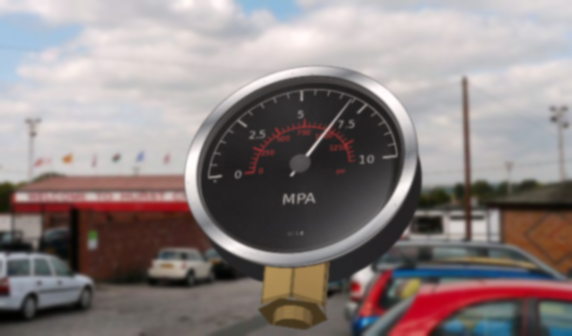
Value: 7 (MPa)
